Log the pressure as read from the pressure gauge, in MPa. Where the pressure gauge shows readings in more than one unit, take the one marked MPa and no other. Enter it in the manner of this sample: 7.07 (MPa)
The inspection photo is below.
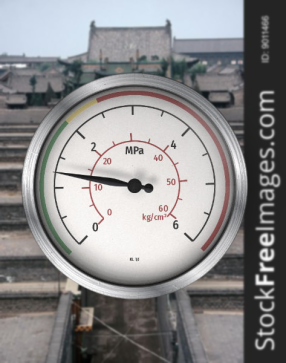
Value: 1.25 (MPa)
